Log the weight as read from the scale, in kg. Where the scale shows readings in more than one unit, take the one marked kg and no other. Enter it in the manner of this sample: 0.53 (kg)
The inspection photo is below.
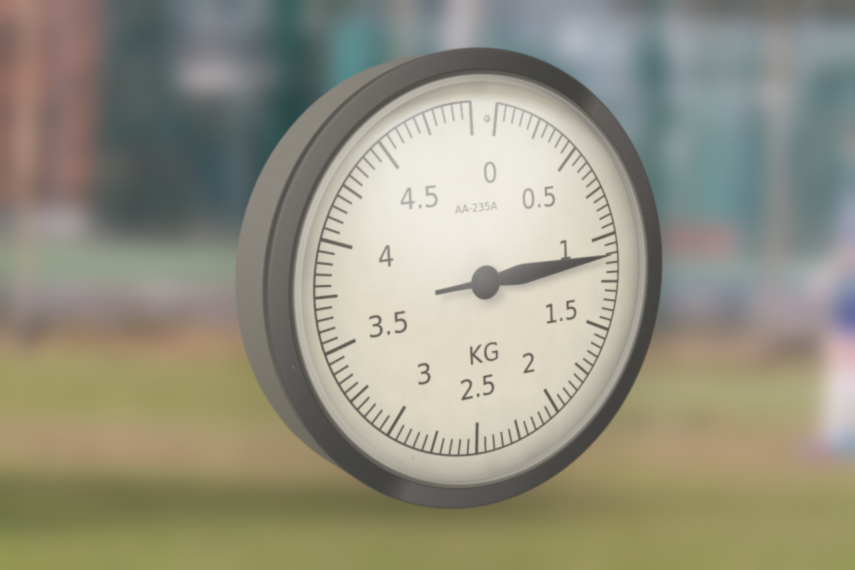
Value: 1.1 (kg)
